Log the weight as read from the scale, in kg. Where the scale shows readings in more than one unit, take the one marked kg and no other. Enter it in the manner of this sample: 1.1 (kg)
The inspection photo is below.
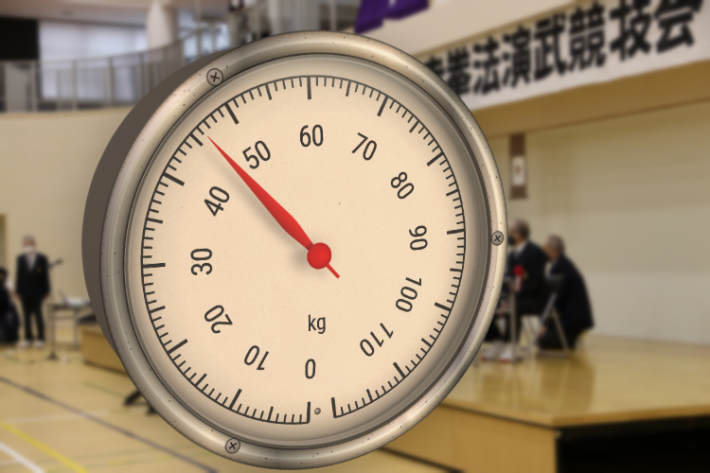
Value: 46 (kg)
